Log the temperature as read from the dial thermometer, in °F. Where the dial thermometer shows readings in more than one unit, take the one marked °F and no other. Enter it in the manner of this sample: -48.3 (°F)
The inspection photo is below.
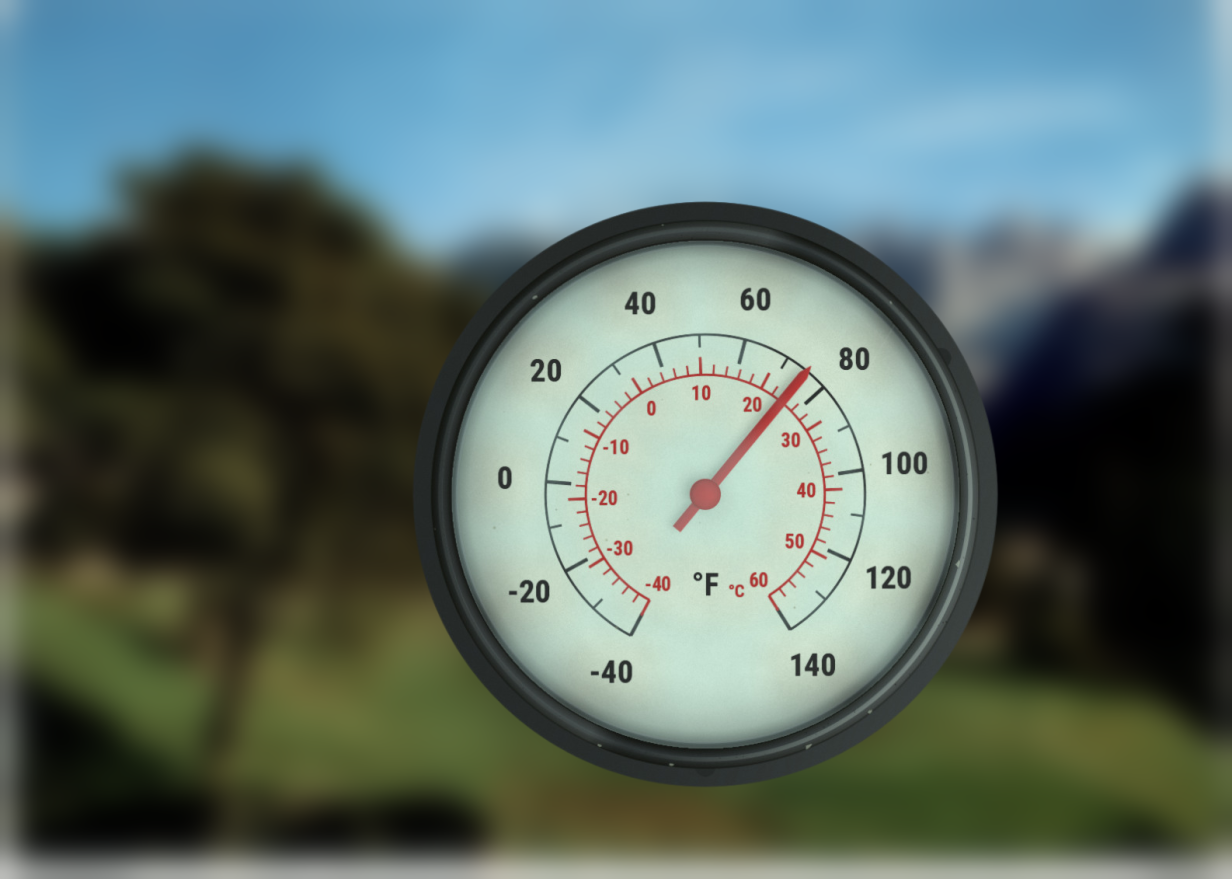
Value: 75 (°F)
